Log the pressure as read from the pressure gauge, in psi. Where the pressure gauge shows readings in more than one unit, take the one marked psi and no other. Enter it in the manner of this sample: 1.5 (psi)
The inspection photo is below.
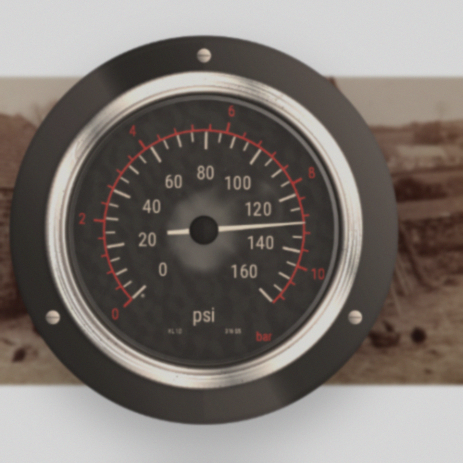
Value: 130 (psi)
